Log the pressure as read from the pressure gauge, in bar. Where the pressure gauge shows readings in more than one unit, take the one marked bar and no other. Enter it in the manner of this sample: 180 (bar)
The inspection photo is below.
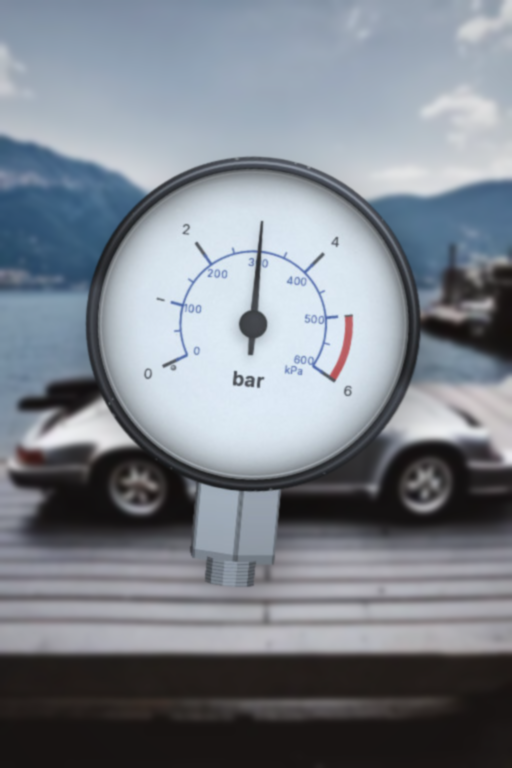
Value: 3 (bar)
